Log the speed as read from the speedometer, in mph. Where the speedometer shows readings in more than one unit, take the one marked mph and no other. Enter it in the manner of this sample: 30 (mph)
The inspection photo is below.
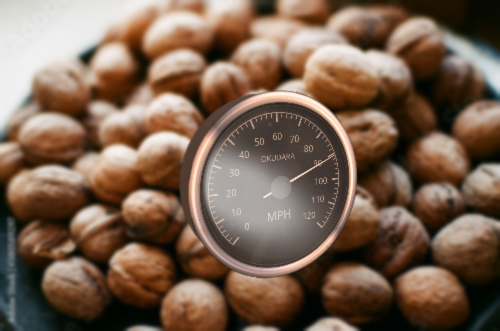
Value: 90 (mph)
